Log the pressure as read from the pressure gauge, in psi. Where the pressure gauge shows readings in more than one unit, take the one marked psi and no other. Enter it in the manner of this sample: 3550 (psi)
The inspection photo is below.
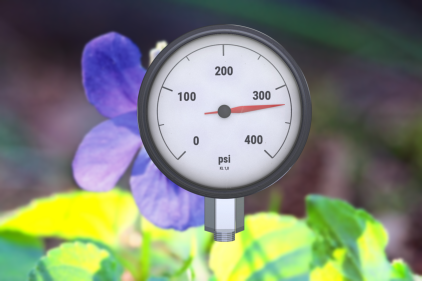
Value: 325 (psi)
